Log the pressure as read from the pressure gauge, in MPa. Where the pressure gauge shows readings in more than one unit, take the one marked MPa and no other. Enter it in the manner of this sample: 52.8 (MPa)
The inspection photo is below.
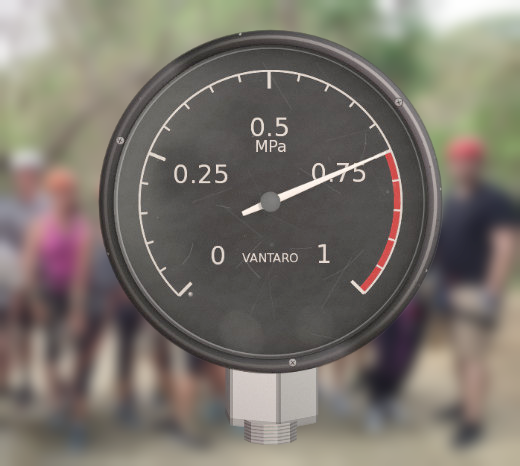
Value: 0.75 (MPa)
